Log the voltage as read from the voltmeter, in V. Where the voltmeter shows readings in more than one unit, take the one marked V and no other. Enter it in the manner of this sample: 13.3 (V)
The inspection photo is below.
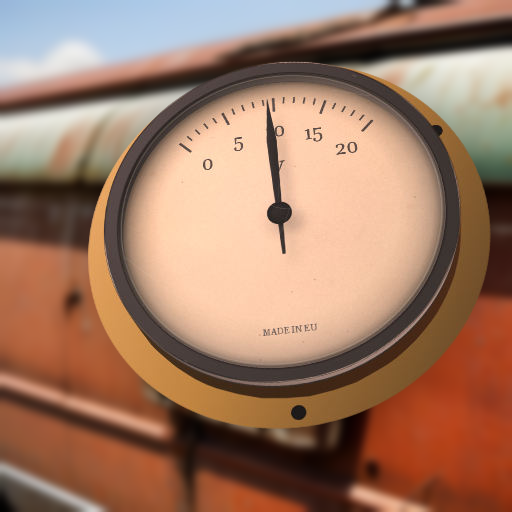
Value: 9.5 (V)
